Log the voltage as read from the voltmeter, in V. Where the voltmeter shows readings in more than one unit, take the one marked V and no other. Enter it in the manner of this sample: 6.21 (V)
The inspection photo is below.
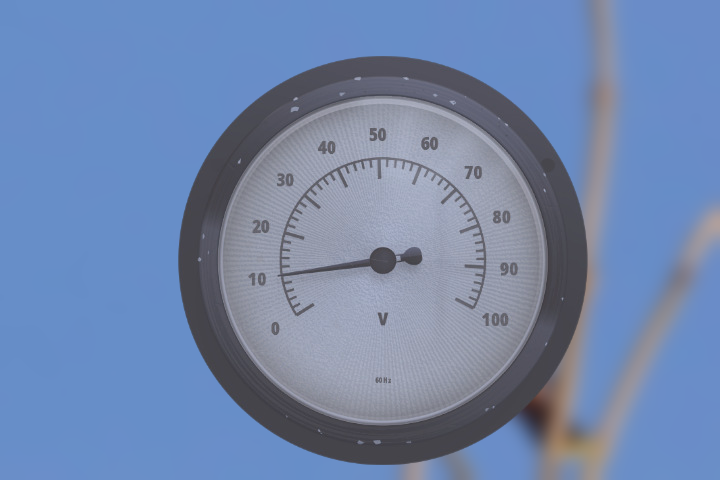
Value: 10 (V)
